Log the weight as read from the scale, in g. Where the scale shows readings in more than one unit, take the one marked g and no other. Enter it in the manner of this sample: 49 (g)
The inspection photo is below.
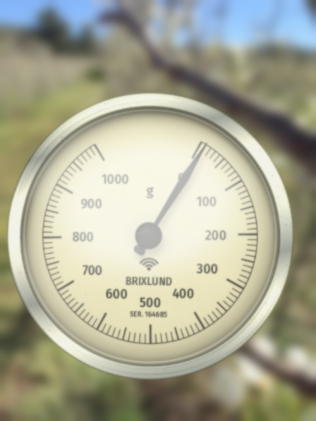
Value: 10 (g)
